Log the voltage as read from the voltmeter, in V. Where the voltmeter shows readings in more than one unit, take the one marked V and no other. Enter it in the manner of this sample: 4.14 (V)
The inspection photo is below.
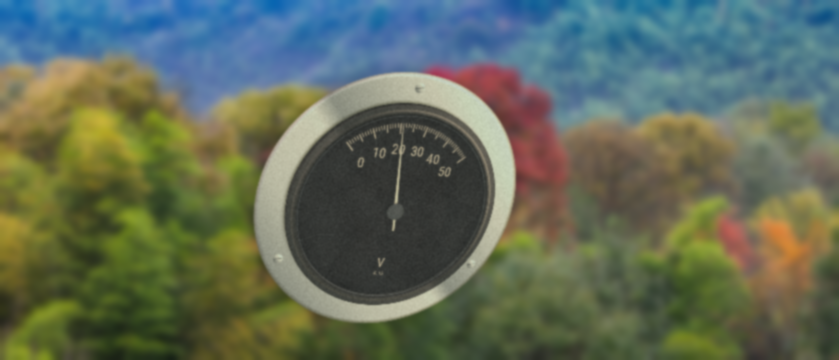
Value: 20 (V)
